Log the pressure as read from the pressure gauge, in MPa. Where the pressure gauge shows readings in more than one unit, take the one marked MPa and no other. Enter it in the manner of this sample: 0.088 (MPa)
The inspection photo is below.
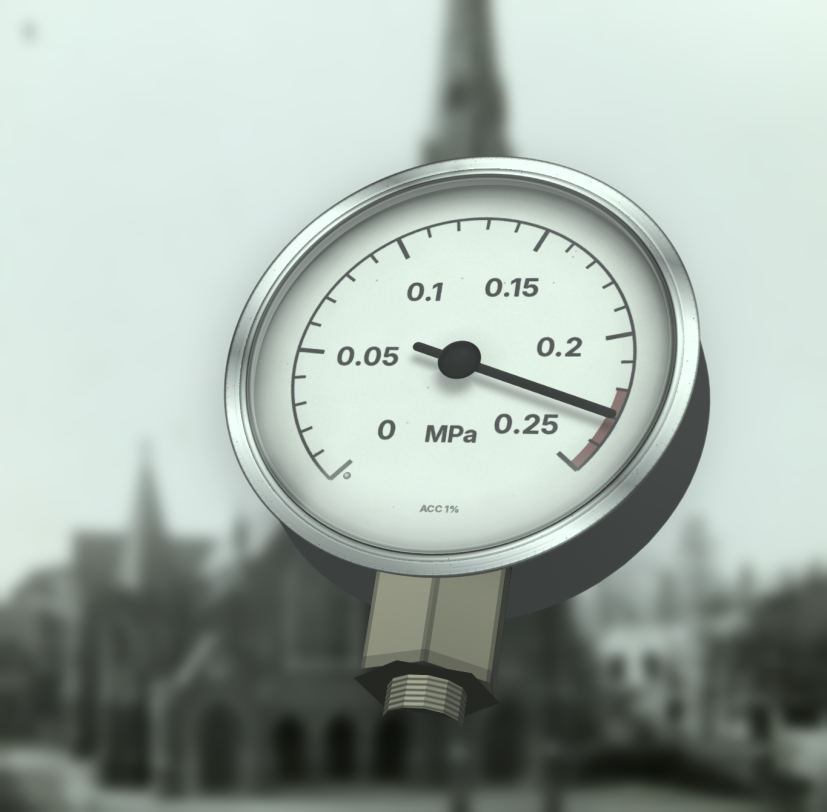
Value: 0.23 (MPa)
